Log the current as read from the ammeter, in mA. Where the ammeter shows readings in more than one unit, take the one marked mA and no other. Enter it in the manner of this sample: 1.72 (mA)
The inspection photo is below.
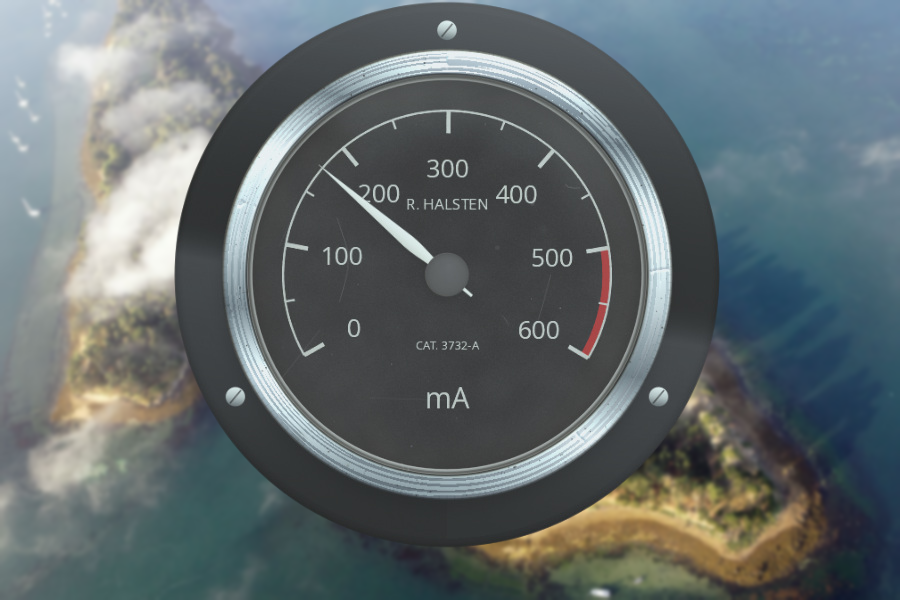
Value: 175 (mA)
